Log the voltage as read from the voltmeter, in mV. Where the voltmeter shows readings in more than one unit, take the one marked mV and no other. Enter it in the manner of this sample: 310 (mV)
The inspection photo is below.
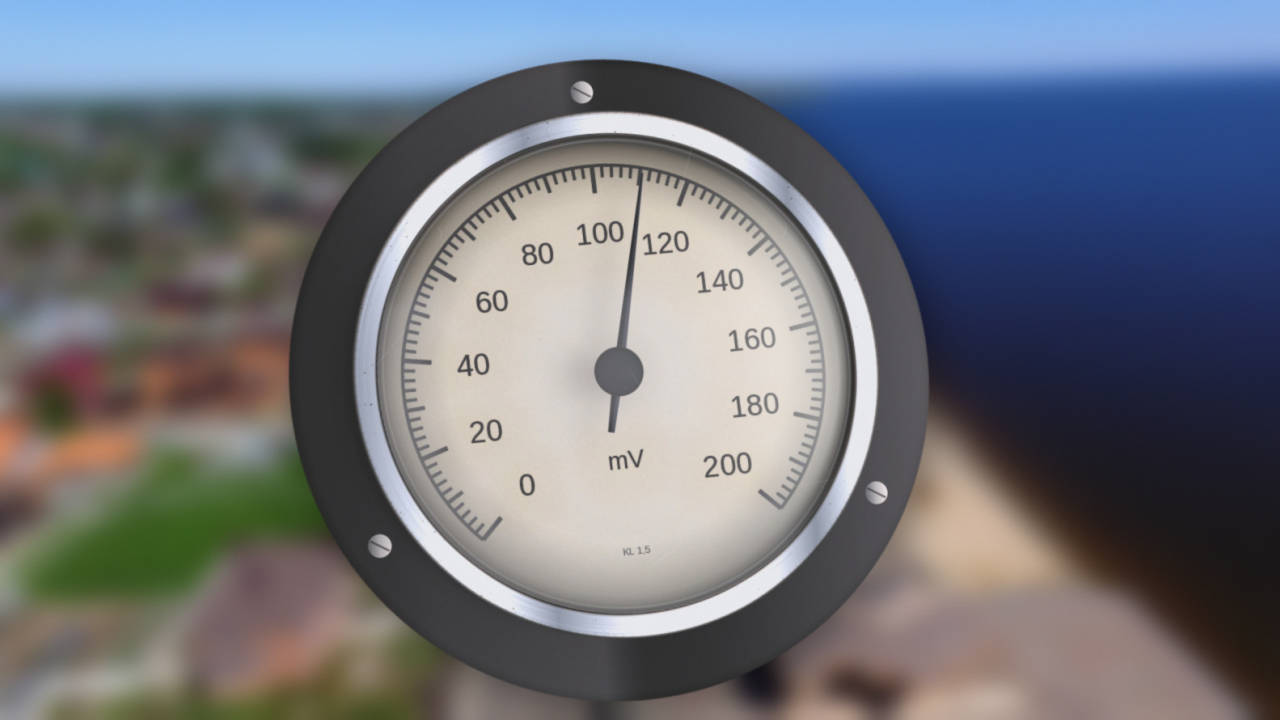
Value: 110 (mV)
